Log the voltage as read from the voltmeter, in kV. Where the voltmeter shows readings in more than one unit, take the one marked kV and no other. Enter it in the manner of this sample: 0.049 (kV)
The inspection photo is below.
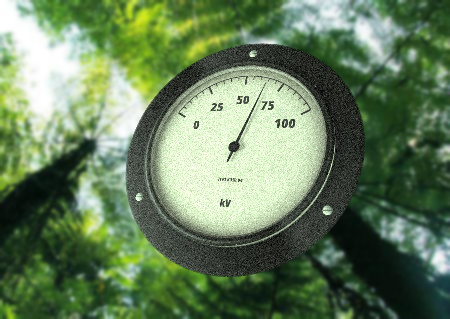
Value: 65 (kV)
